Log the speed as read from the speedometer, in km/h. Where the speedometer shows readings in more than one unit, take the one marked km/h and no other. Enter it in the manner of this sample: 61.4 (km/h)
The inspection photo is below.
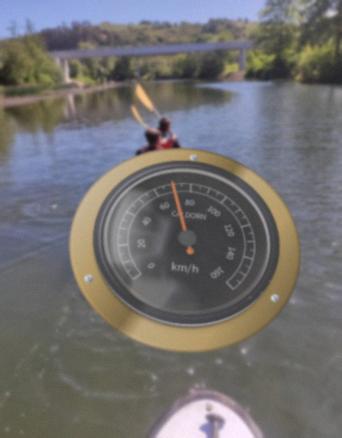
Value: 70 (km/h)
